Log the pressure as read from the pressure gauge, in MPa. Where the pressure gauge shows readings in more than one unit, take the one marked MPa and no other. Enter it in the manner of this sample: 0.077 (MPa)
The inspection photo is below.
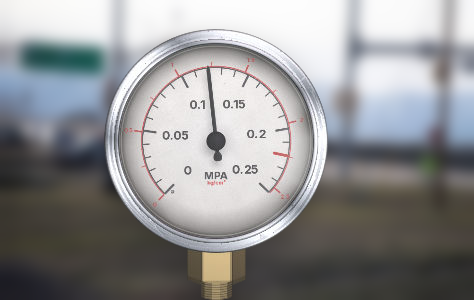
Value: 0.12 (MPa)
